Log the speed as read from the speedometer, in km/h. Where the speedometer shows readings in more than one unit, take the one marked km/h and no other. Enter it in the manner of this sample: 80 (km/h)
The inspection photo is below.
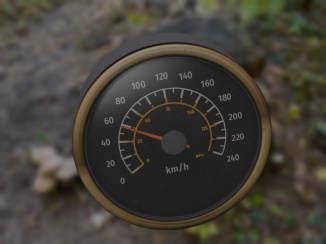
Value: 60 (km/h)
